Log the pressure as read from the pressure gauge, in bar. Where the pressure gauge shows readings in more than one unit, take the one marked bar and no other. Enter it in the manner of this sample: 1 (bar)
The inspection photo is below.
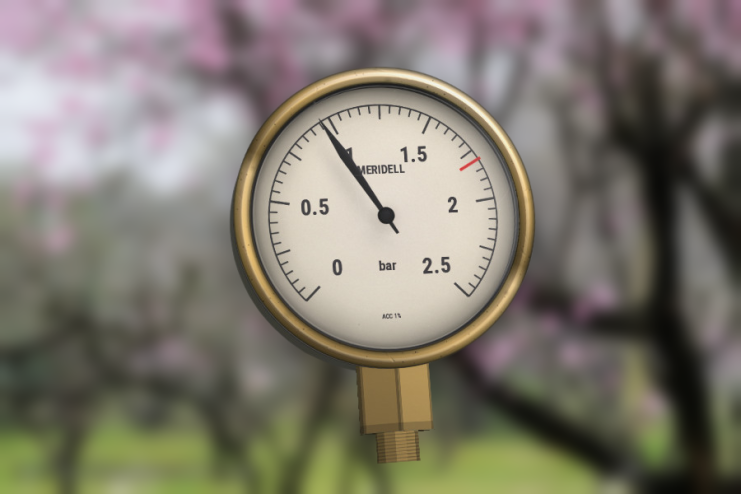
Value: 0.95 (bar)
